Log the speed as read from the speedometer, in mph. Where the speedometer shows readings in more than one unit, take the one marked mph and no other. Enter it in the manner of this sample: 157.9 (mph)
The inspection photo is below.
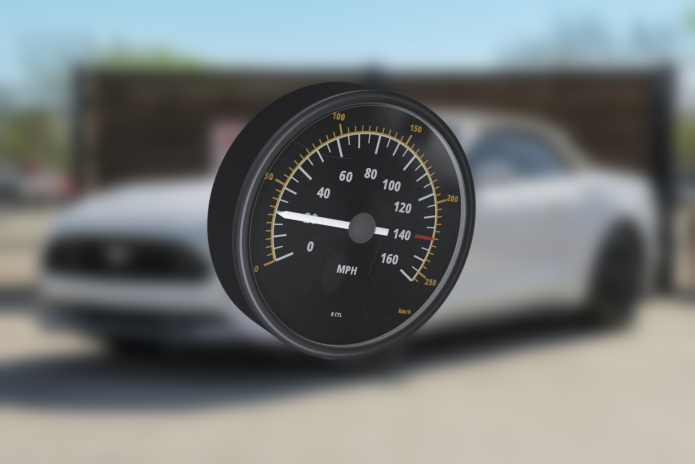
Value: 20 (mph)
